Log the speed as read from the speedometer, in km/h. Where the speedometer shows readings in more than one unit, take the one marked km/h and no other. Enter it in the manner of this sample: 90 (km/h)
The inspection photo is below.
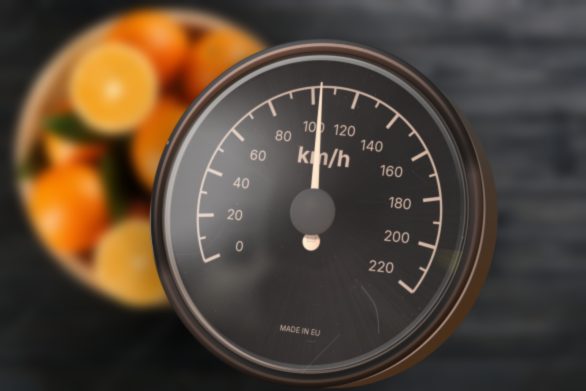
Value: 105 (km/h)
